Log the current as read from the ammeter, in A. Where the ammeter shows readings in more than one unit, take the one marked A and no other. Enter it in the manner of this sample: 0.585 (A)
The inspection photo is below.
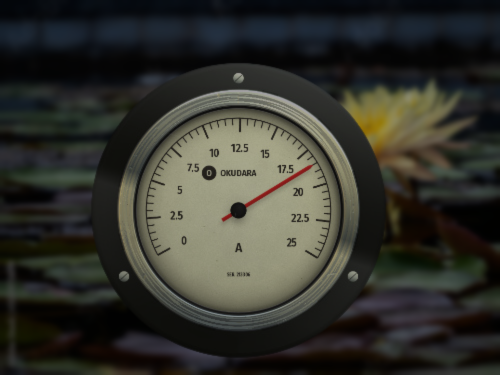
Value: 18.5 (A)
